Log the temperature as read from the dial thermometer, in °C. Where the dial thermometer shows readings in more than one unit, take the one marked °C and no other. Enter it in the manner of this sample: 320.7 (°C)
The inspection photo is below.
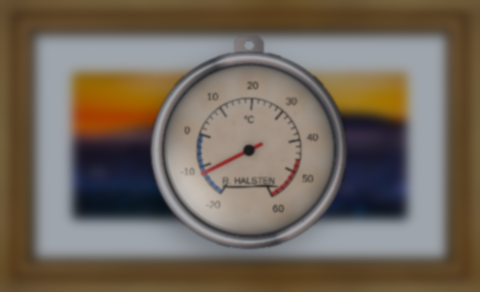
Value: -12 (°C)
